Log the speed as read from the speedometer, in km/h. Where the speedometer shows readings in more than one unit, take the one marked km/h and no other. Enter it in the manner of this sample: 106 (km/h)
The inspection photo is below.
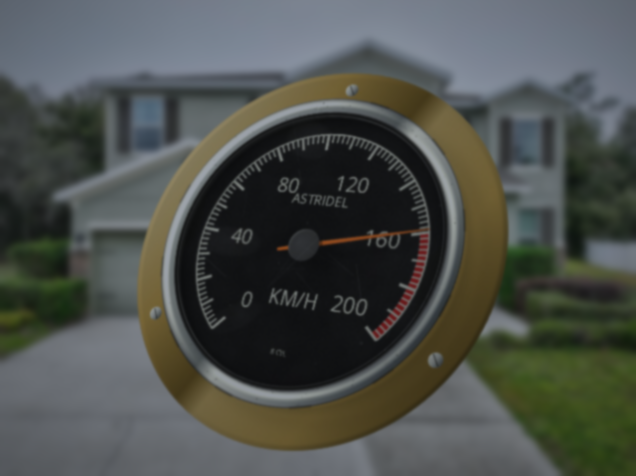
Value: 160 (km/h)
